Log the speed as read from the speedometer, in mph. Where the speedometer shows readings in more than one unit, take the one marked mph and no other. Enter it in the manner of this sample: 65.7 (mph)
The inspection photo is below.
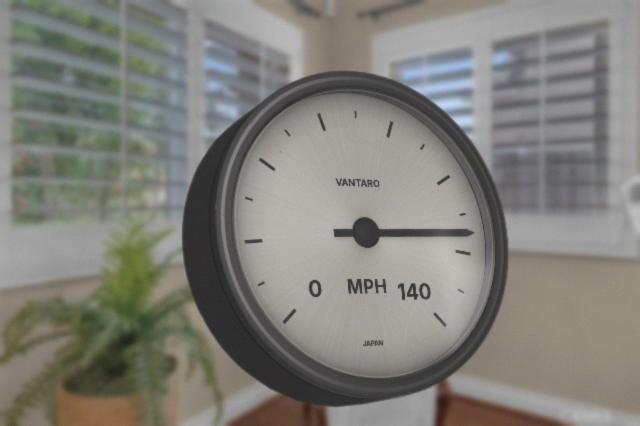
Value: 115 (mph)
